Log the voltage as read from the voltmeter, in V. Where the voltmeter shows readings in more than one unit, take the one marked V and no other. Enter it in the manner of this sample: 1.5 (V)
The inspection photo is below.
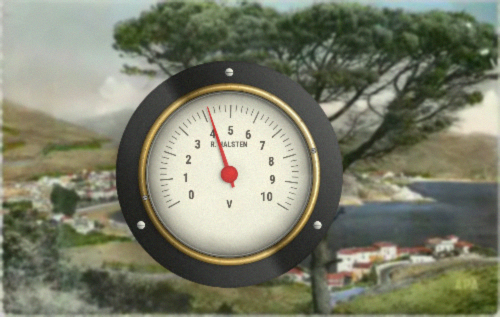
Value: 4.2 (V)
